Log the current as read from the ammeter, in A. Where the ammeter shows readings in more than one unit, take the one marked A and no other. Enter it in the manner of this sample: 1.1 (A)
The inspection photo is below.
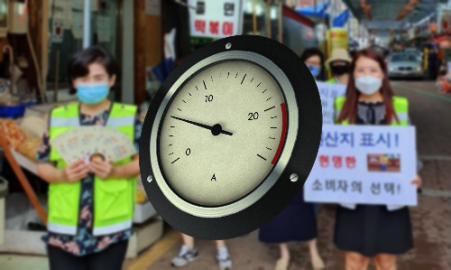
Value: 5 (A)
